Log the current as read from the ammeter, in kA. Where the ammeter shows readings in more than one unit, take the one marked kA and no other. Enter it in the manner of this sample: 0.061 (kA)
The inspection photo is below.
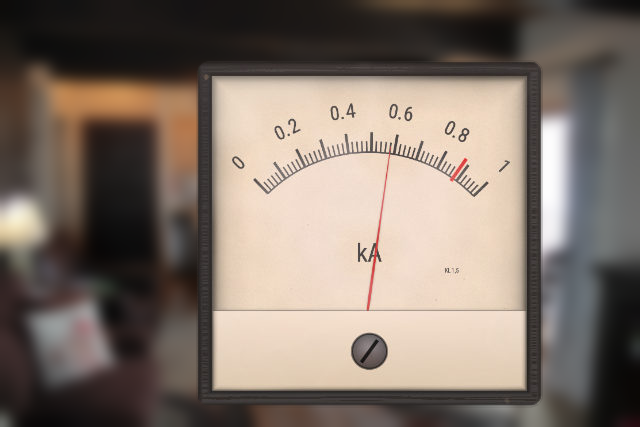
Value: 0.58 (kA)
